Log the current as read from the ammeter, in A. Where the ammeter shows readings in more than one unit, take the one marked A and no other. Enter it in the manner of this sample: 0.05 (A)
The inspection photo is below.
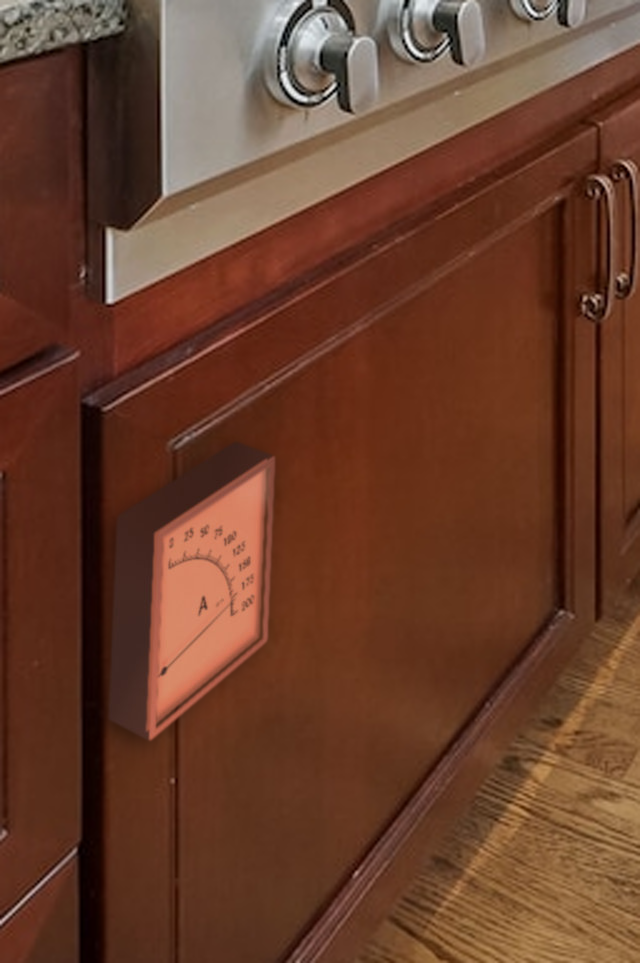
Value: 175 (A)
